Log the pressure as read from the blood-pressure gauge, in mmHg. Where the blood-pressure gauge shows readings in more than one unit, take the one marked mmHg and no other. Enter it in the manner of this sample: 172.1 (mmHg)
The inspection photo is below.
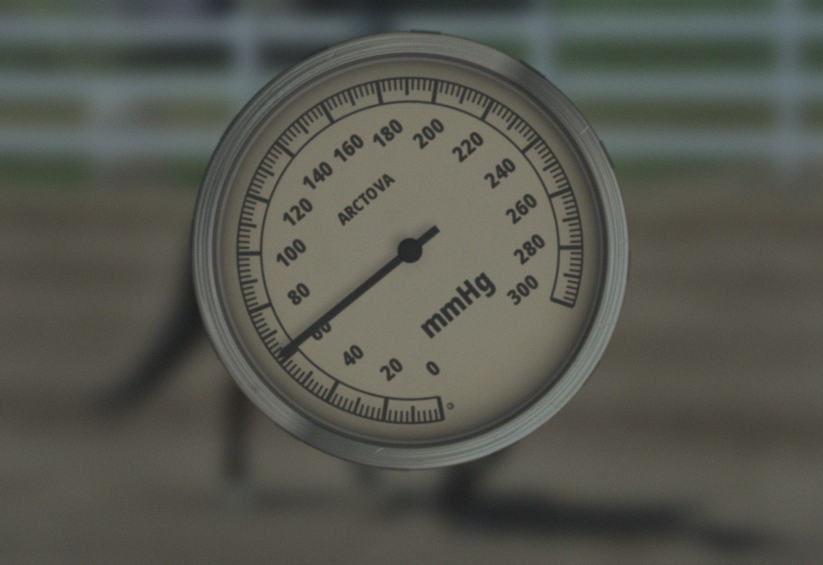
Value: 62 (mmHg)
